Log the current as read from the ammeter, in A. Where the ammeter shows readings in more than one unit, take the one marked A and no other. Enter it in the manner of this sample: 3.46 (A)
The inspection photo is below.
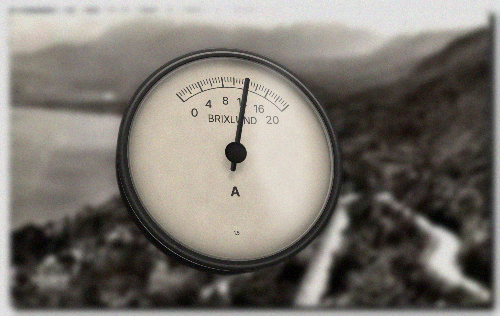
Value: 12 (A)
